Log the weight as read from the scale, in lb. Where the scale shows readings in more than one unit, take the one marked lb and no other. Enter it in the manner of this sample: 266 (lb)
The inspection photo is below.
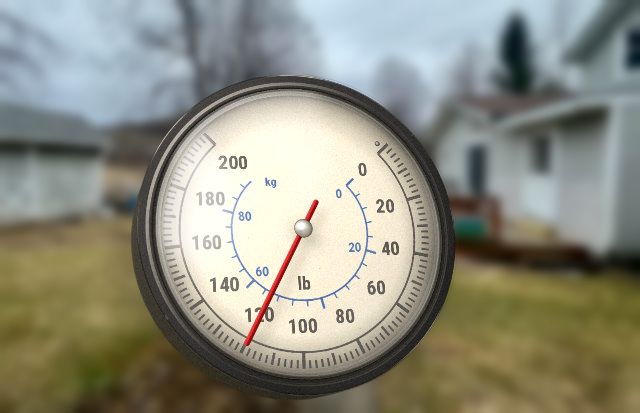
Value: 120 (lb)
